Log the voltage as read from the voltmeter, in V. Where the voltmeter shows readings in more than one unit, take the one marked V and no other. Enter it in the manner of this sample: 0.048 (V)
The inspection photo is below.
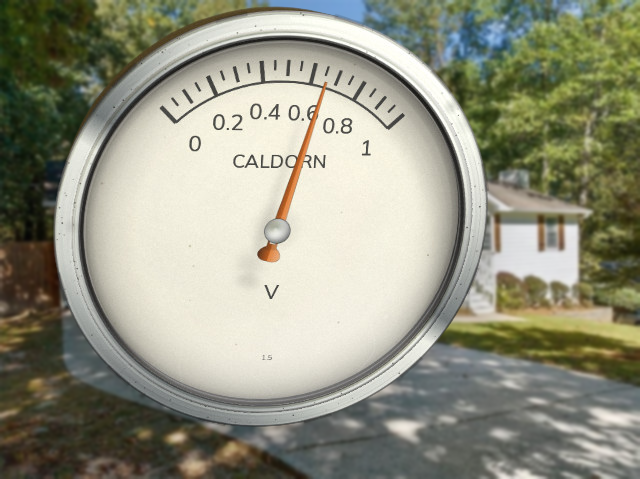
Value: 0.65 (V)
